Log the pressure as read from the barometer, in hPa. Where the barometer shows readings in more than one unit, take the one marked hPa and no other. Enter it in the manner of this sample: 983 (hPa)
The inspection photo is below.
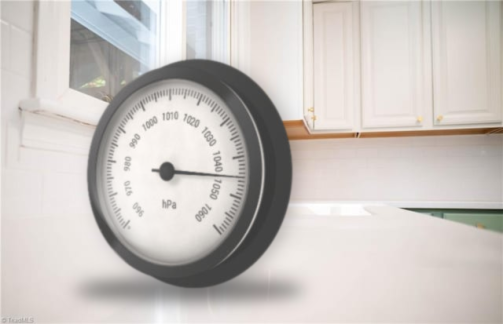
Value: 1045 (hPa)
